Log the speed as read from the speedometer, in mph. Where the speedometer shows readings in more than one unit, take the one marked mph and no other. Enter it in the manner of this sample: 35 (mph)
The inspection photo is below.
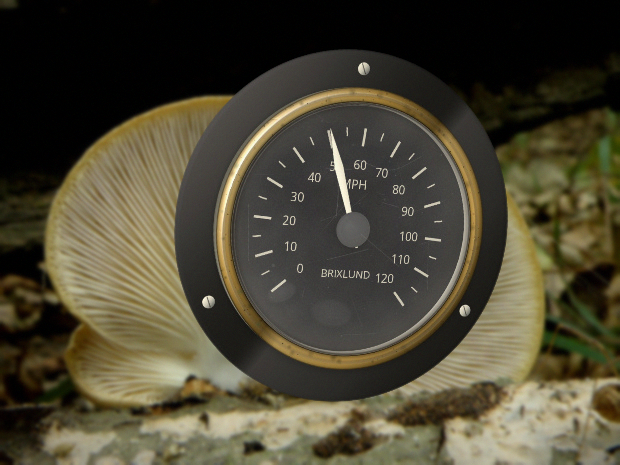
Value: 50 (mph)
